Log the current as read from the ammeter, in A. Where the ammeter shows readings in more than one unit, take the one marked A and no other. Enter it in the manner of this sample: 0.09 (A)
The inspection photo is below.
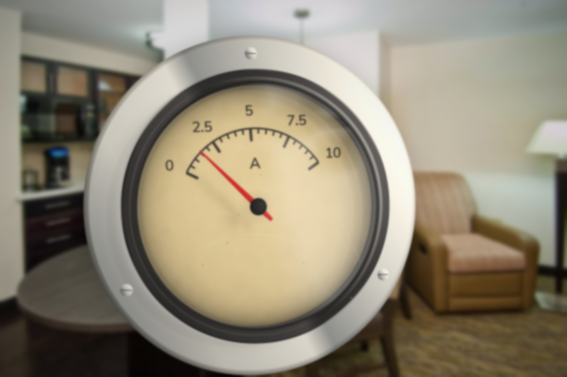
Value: 1.5 (A)
